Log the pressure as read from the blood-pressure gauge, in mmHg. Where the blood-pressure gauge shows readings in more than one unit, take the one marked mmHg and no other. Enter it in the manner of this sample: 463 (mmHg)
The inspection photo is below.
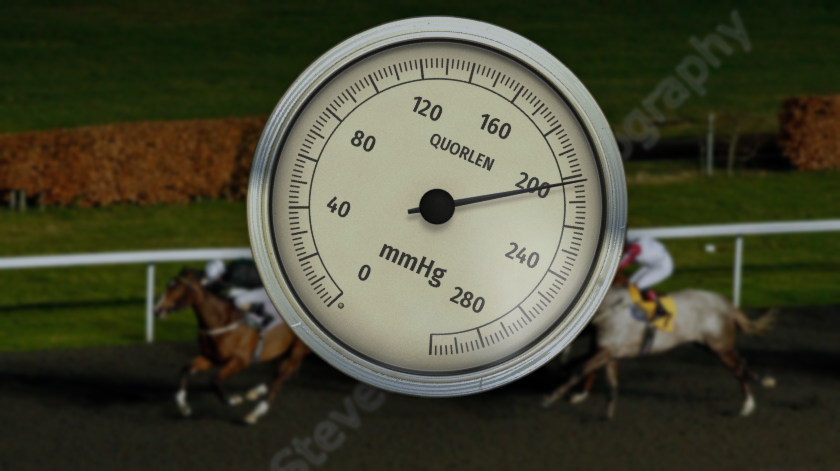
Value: 202 (mmHg)
